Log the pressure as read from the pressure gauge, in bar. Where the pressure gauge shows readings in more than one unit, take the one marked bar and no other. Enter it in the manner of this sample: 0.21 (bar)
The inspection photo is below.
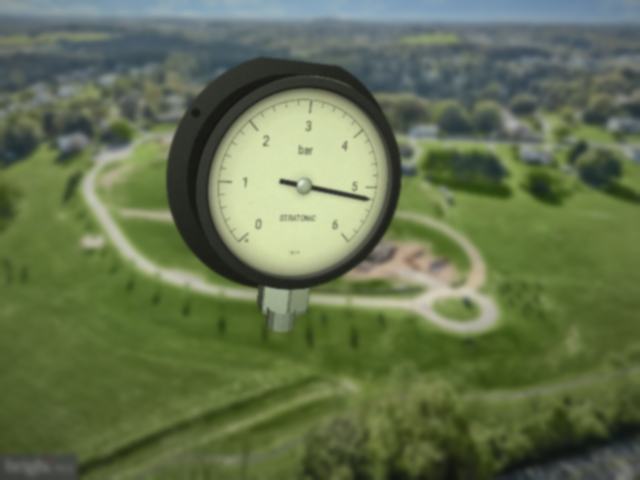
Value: 5.2 (bar)
